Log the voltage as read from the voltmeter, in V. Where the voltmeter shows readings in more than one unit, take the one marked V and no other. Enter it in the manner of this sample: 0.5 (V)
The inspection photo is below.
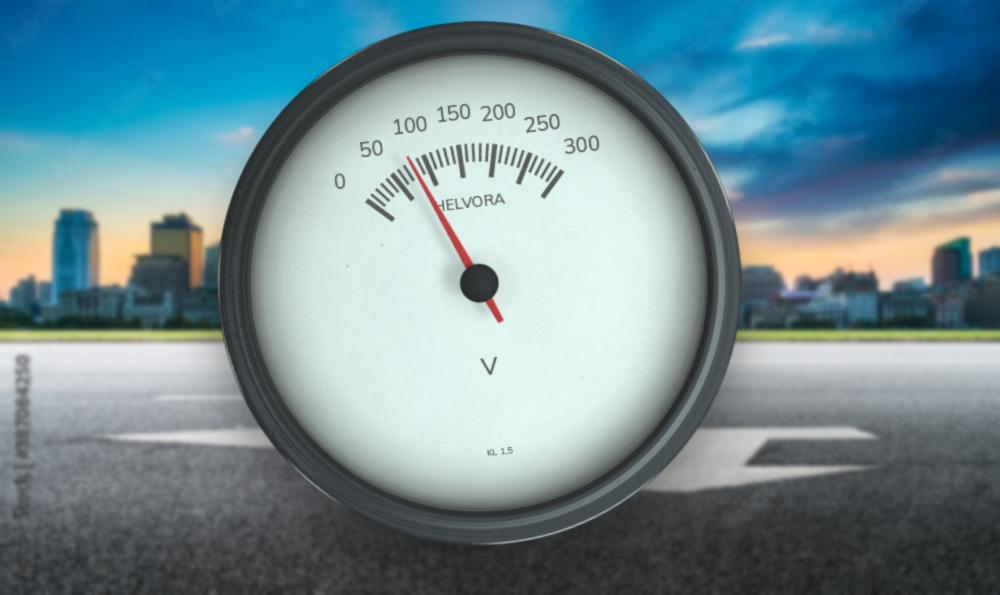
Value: 80 (V)
